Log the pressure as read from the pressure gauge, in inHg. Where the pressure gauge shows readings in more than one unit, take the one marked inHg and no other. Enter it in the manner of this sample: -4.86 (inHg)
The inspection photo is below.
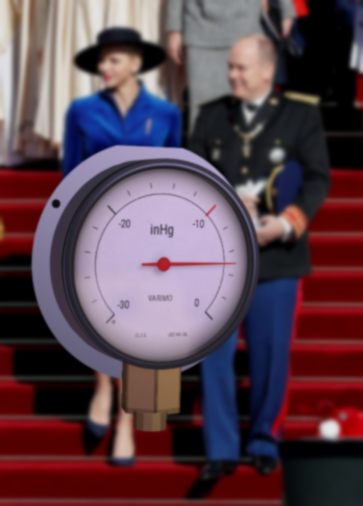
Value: -5 (inHg)
